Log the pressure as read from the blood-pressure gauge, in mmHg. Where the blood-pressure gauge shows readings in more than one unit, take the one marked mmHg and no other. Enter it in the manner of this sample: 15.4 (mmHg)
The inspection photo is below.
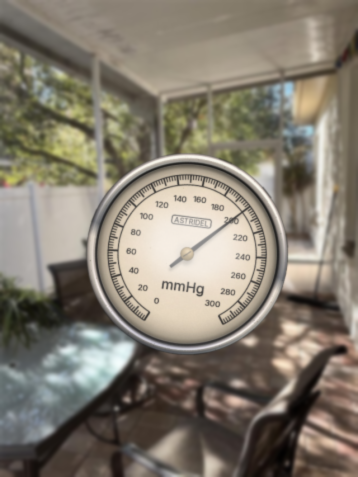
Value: 200 (mmHg)
